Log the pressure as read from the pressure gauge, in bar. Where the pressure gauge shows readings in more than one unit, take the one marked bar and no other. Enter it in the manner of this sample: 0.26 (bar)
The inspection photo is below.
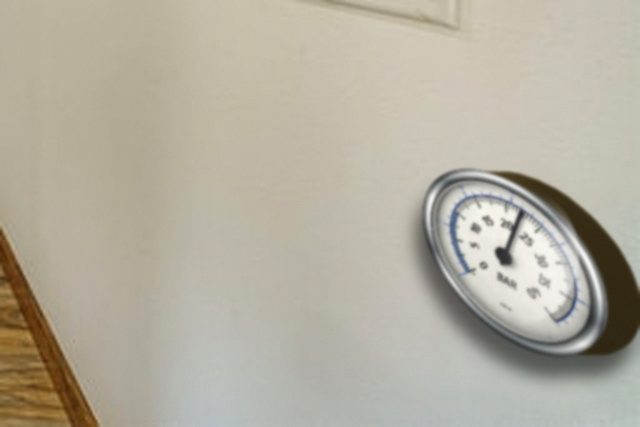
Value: 22.5 (bar)
